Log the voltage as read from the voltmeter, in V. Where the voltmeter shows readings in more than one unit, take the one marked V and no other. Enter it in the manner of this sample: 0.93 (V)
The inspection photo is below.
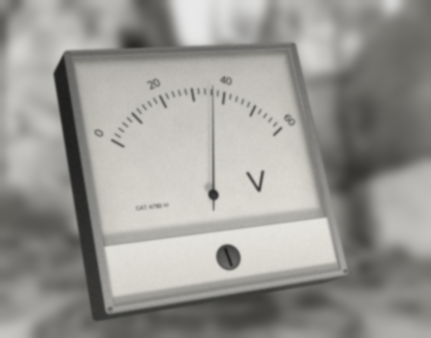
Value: 36 (V)
